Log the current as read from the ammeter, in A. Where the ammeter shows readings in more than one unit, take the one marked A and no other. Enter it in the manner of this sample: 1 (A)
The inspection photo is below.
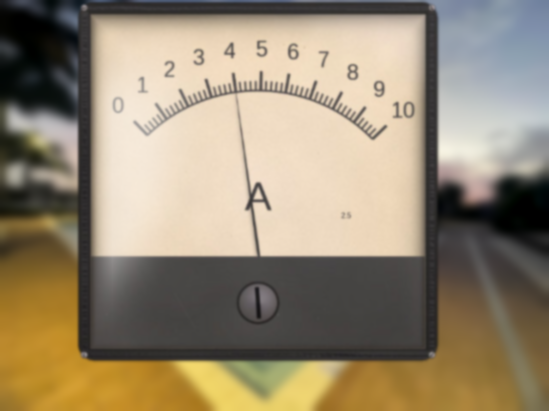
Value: 4 (A)
